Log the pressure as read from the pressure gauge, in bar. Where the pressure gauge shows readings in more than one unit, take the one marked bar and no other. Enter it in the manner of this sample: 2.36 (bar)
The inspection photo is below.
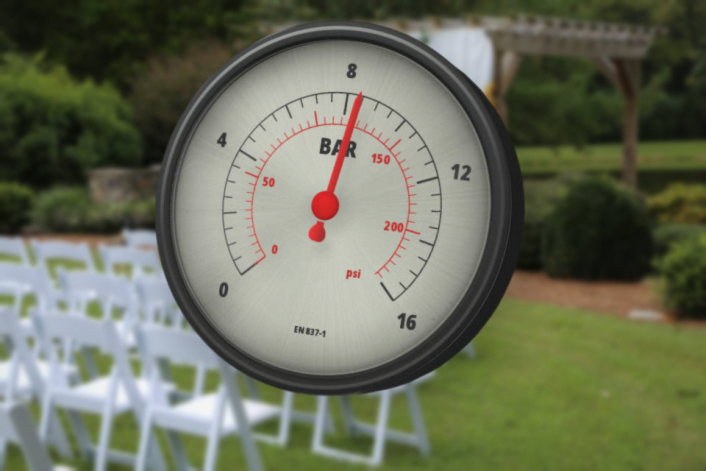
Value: 8.5 (bar)
